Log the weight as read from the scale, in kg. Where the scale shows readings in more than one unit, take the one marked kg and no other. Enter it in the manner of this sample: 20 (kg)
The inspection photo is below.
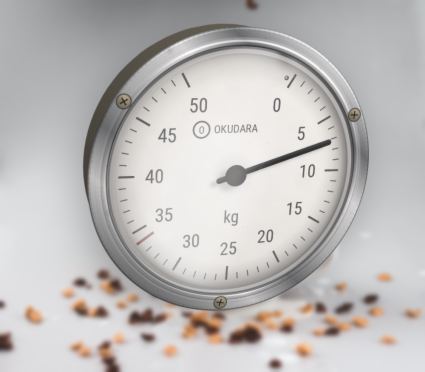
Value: 7 (kg)
